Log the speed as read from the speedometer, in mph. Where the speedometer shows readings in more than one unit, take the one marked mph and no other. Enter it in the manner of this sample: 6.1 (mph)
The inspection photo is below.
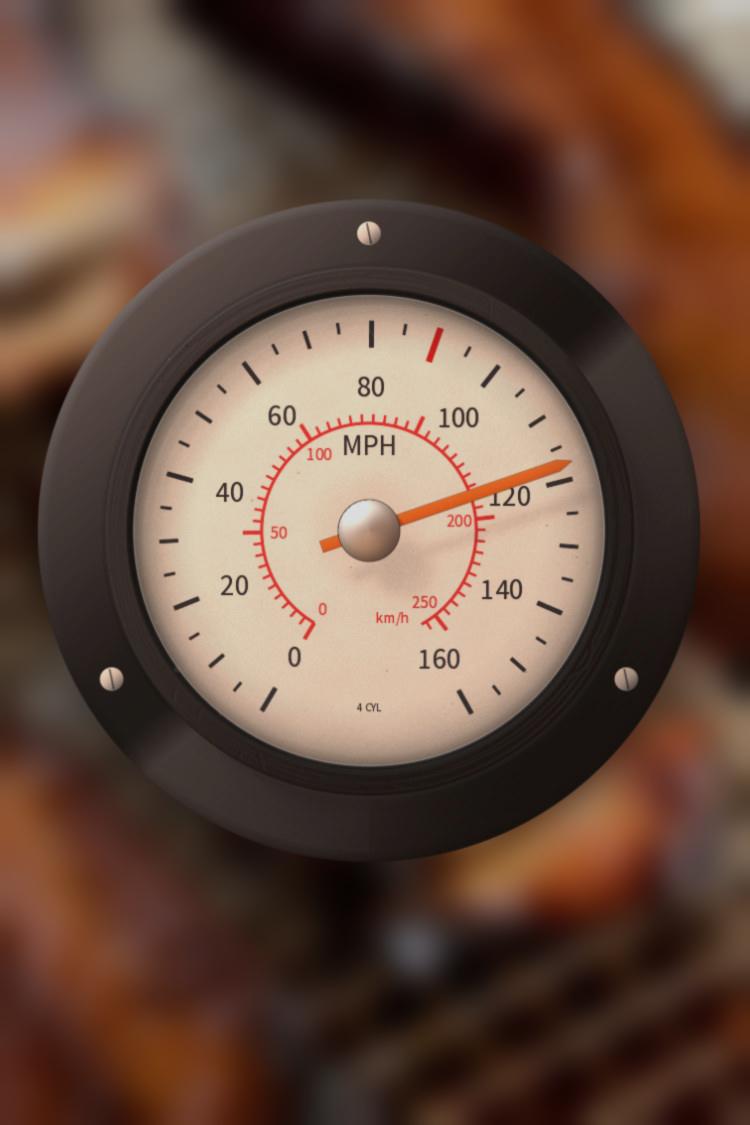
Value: 117.5 (mph)
